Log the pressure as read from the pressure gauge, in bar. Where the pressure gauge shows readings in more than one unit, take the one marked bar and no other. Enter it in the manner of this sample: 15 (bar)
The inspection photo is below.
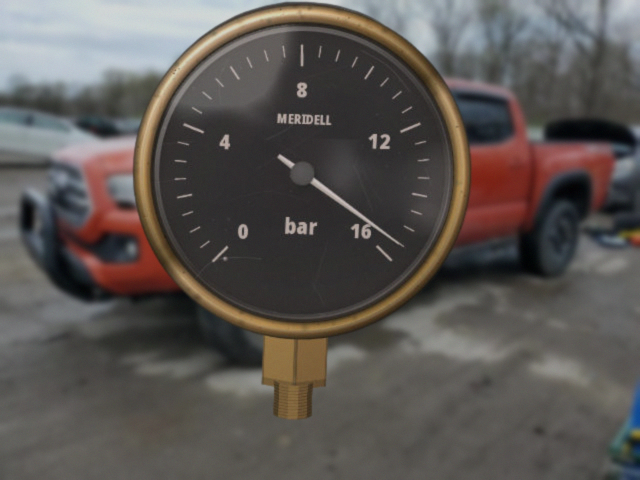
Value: 15.5 (bar)
